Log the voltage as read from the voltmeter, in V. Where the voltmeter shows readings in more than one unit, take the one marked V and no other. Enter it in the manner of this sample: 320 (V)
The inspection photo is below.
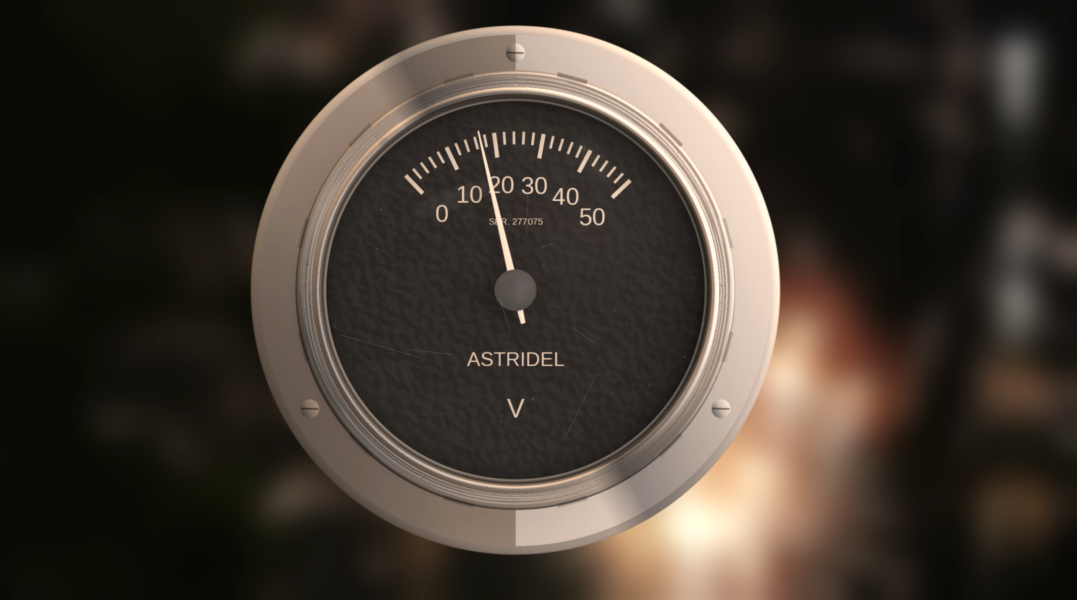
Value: 17 (V)
